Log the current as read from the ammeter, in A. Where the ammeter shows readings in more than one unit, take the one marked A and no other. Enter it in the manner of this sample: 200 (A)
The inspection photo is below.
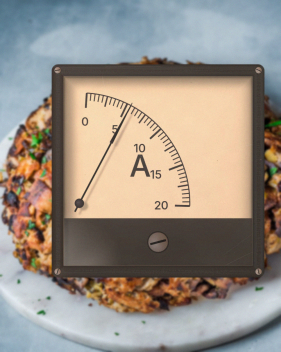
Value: 5.5 (A)
